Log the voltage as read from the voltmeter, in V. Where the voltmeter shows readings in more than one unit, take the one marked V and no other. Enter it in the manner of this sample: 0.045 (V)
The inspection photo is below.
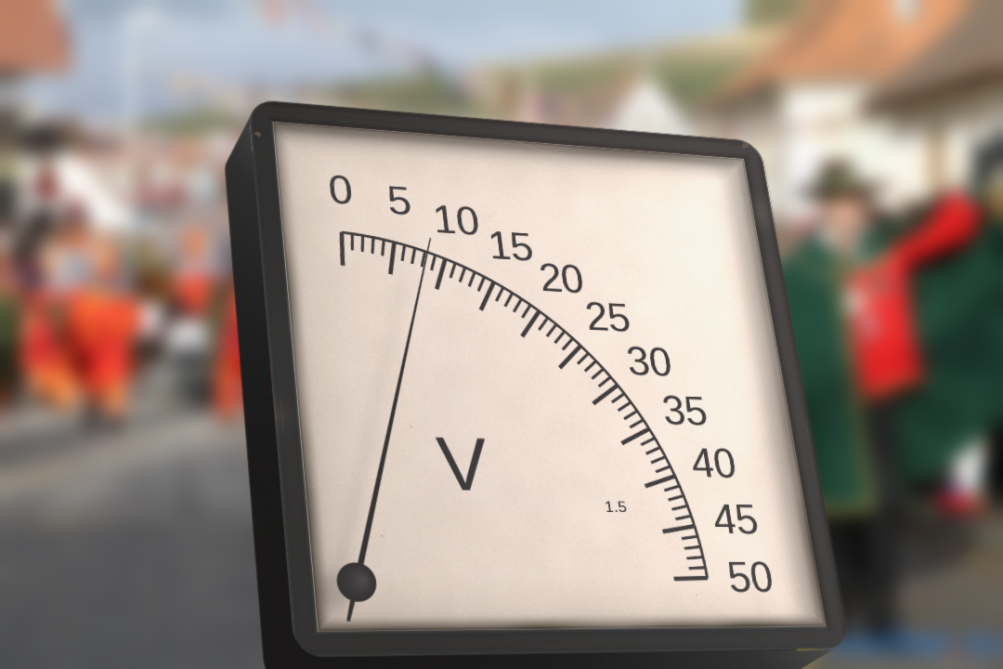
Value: 8 (V)
